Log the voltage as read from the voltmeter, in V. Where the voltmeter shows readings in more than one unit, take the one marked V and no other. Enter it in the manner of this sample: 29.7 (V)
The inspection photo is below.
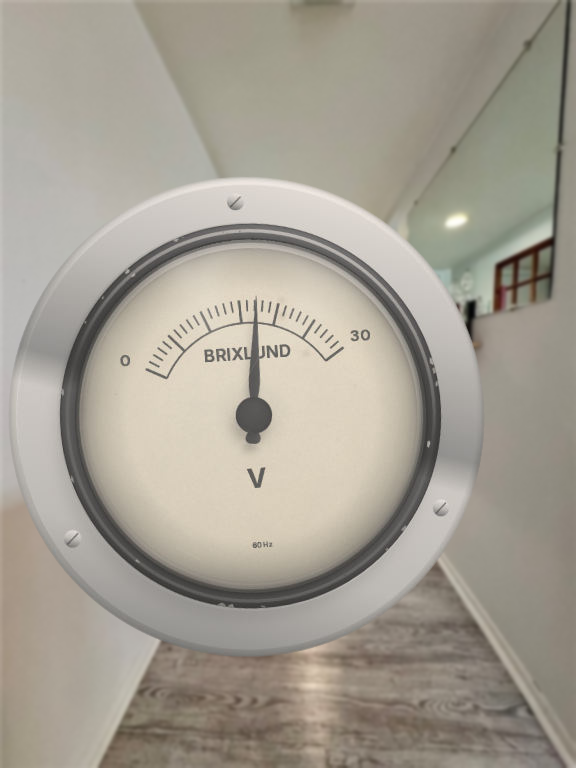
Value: 17 (V)
